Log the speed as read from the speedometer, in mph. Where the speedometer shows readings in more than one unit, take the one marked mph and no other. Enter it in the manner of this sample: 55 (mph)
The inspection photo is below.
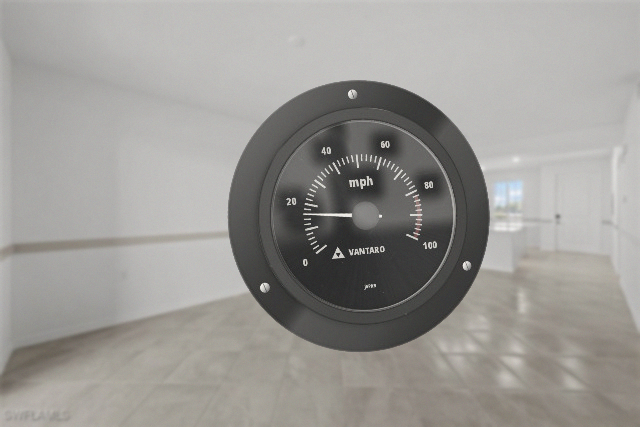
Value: 16 (mph)
